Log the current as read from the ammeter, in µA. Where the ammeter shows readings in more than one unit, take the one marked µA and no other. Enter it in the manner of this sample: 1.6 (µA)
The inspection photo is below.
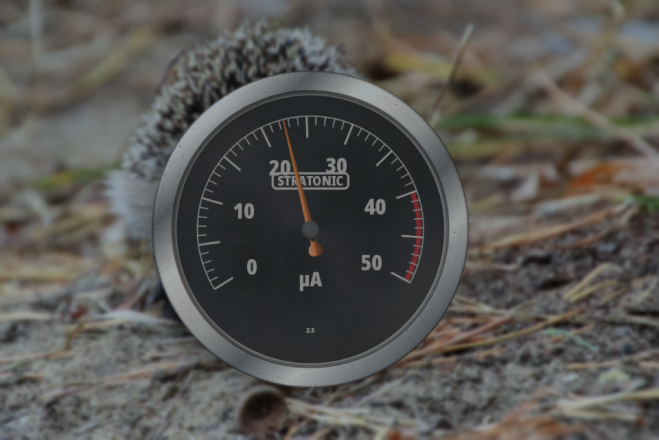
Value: 22.5 (µA)
